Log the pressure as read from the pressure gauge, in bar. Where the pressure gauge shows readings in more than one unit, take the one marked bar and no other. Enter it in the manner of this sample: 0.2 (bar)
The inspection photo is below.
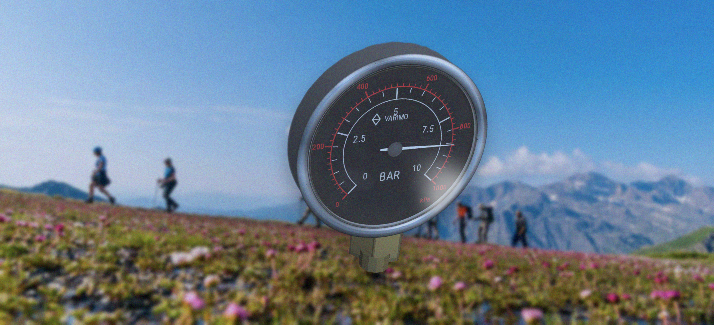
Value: 8.5 (bar)
